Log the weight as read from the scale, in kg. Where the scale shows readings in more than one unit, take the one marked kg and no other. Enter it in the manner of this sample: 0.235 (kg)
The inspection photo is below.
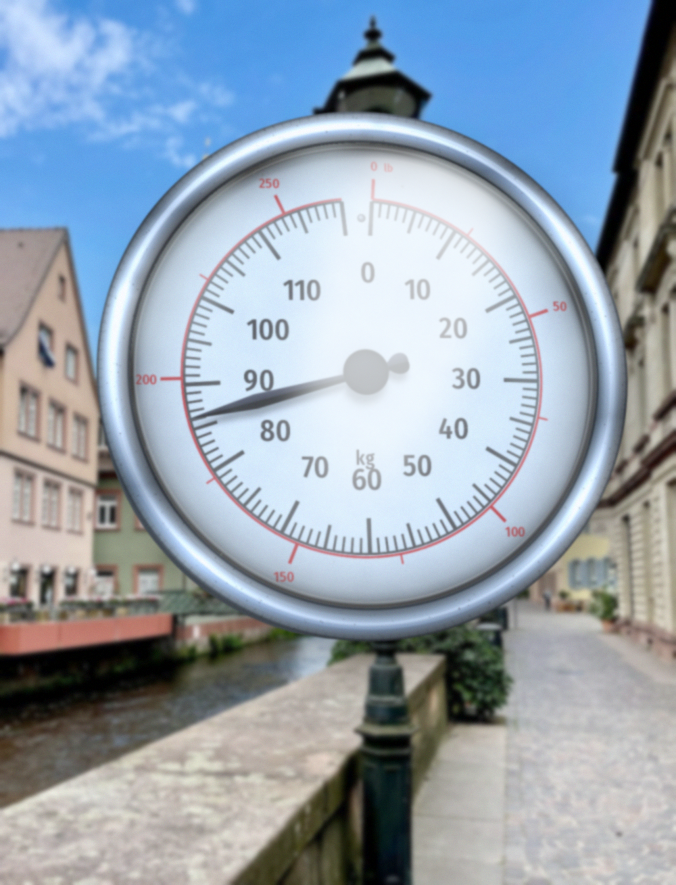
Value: 86 (kg)
